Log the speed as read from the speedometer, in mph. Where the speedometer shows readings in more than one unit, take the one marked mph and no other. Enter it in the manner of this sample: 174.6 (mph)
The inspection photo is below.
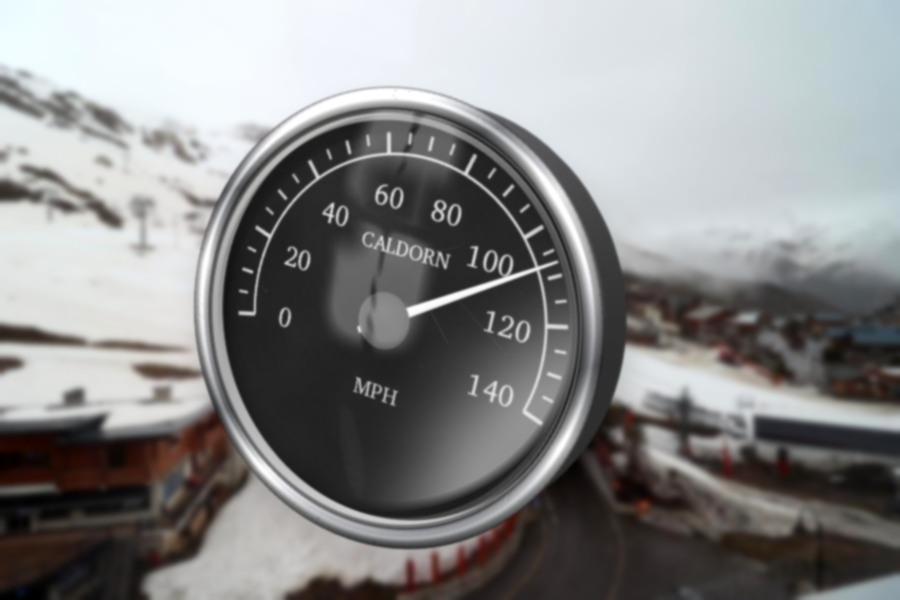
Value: 107.5 (mph)
